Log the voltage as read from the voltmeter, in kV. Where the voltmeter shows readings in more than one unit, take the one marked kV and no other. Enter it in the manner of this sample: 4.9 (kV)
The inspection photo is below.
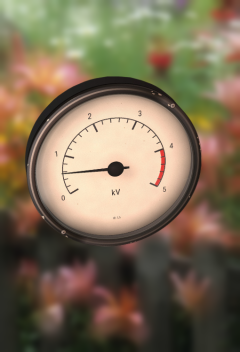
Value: 0.6 (kV)
